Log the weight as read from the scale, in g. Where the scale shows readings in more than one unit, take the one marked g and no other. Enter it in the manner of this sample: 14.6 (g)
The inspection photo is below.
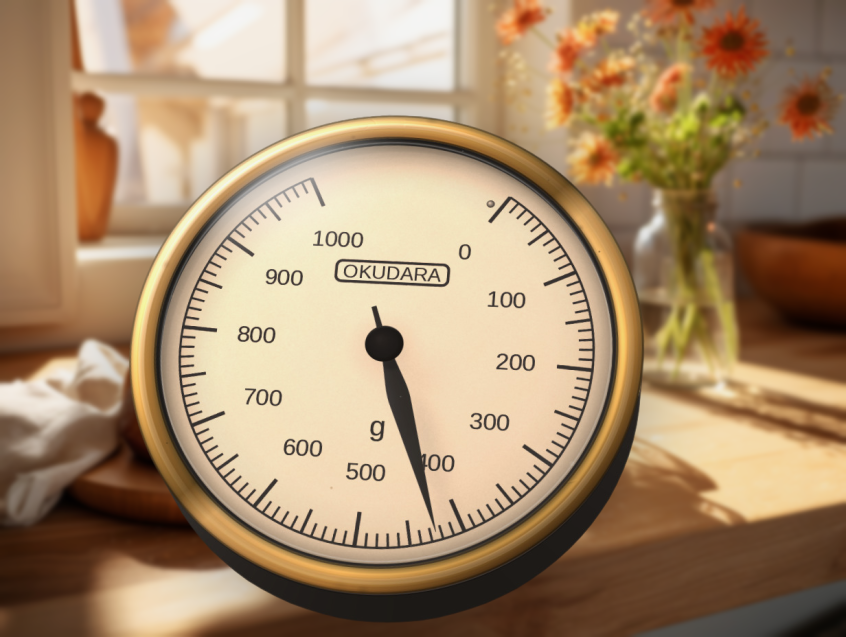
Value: 425 (g)
